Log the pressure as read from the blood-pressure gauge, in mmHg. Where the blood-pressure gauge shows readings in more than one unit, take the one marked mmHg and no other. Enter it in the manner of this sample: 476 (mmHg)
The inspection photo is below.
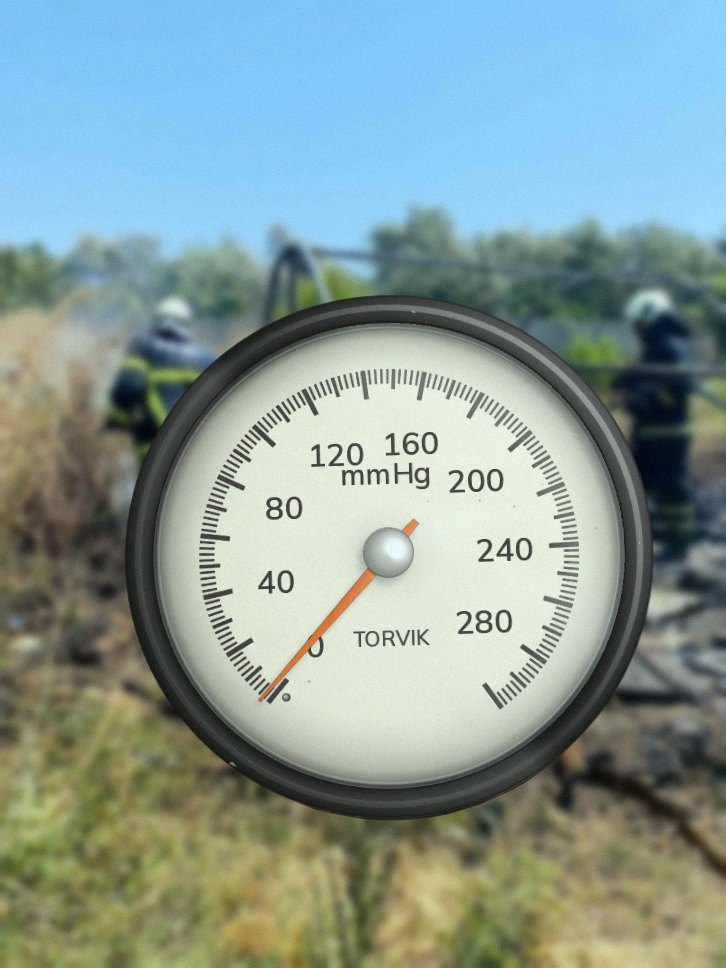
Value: 2 (mmHg)
